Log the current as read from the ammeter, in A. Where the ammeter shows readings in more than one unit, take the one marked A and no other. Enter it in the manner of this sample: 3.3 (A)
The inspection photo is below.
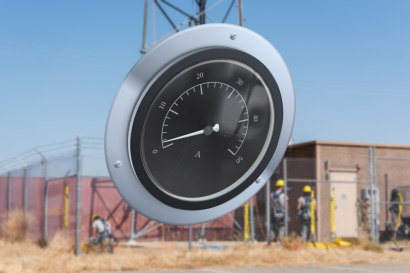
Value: 2 (A)
